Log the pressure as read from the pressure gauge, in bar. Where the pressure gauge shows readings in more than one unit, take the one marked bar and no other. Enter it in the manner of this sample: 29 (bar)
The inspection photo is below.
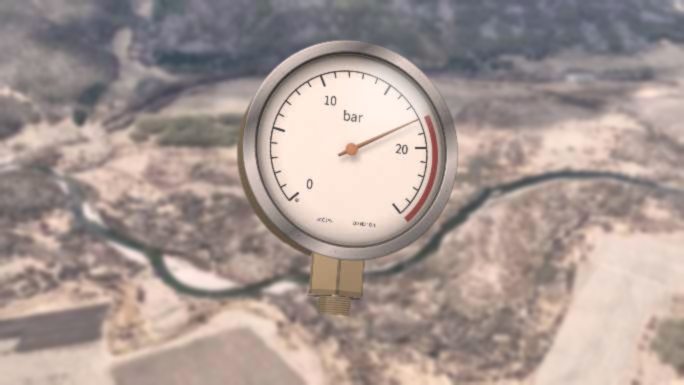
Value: 18 (bar)
